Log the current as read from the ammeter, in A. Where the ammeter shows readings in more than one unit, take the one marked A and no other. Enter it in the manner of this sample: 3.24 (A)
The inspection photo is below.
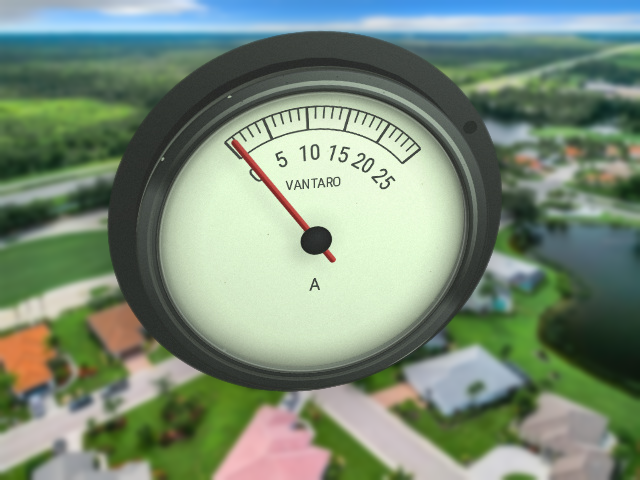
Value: 1 (A)
